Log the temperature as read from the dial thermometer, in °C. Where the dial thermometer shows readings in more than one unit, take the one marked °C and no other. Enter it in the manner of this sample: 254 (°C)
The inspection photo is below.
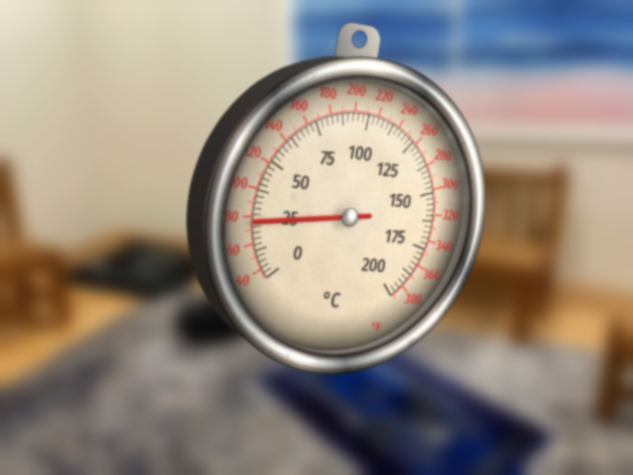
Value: 25 (°C)
